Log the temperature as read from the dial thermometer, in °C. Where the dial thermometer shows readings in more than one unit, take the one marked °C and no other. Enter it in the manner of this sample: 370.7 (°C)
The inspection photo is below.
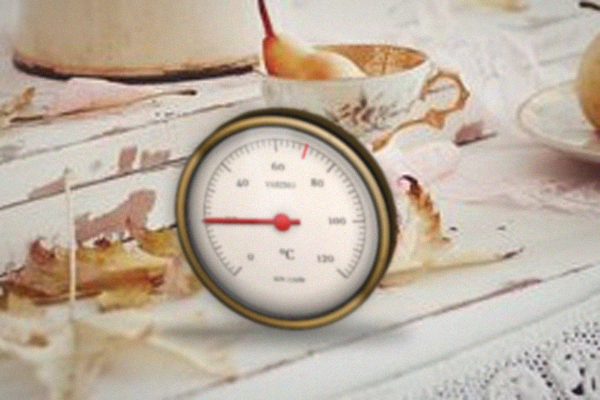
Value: 20 (°C)
